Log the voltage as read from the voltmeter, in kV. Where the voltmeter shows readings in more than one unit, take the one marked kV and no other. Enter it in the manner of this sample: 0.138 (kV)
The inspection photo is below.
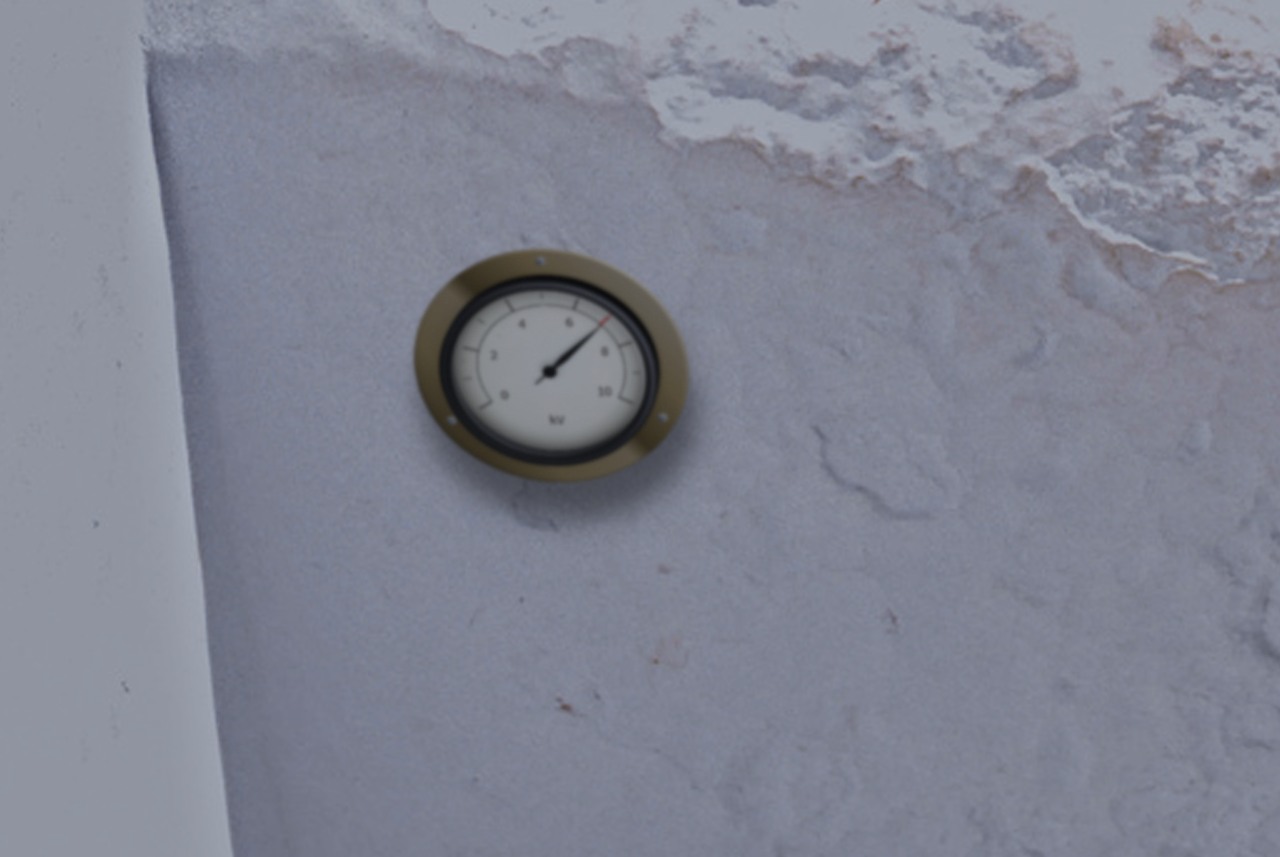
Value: 7 (kV)
